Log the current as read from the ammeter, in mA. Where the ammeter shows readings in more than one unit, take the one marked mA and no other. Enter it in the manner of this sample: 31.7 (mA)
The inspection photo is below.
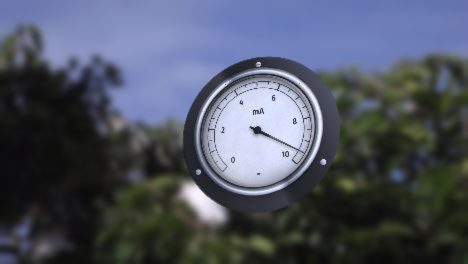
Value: 9.5 (mA)
